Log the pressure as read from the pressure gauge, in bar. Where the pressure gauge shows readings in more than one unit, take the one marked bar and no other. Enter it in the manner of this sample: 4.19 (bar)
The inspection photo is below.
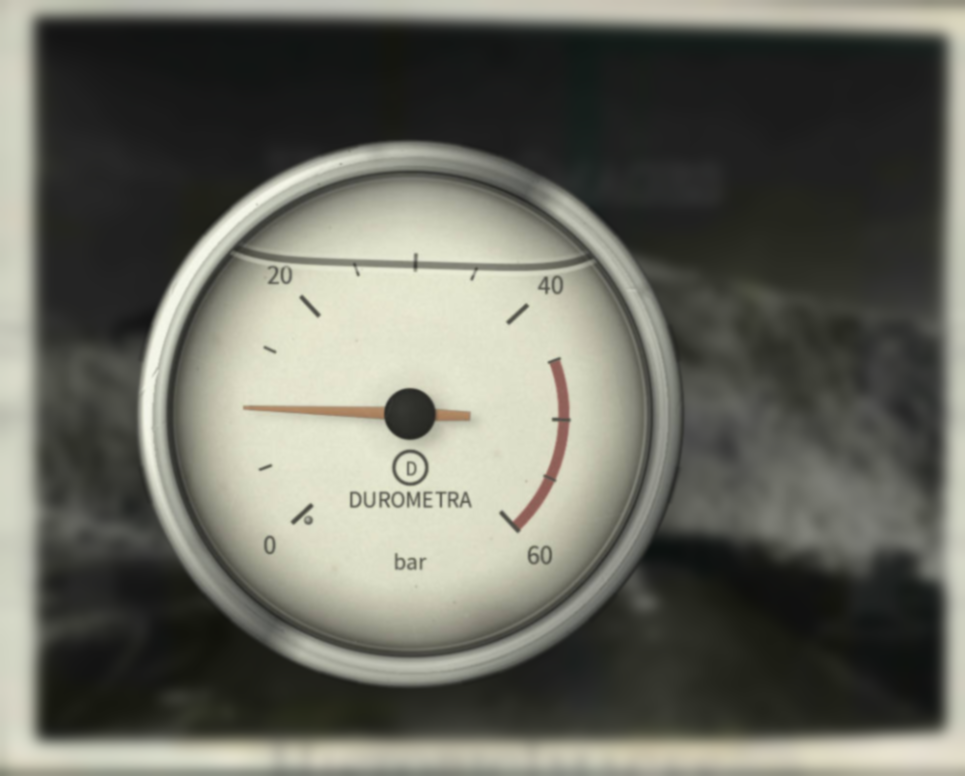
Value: 10 (bar)
